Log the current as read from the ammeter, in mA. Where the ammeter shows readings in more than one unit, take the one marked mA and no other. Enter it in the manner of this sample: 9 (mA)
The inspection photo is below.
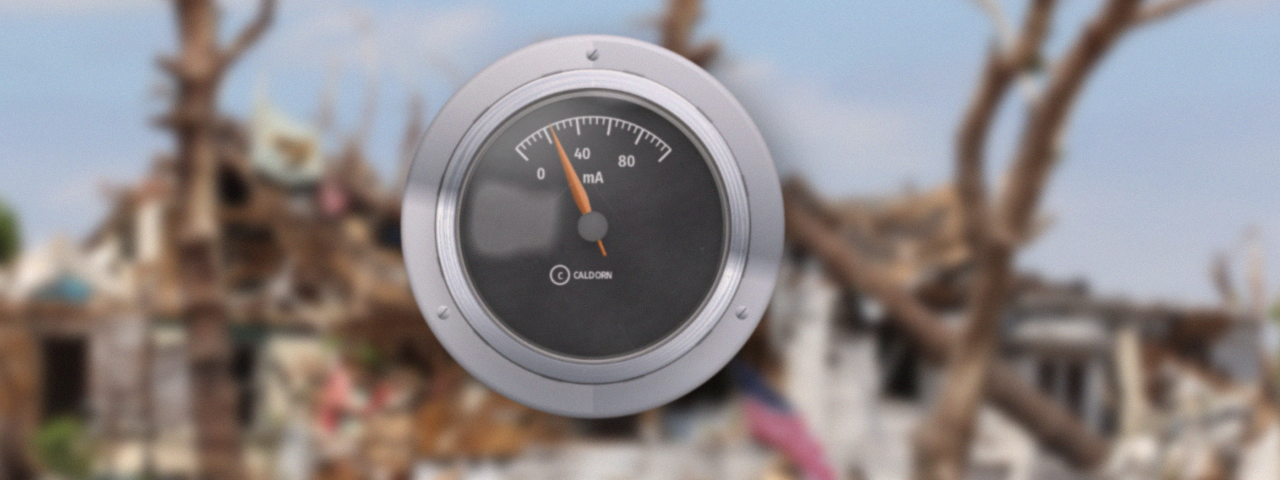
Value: 24 (mA)
